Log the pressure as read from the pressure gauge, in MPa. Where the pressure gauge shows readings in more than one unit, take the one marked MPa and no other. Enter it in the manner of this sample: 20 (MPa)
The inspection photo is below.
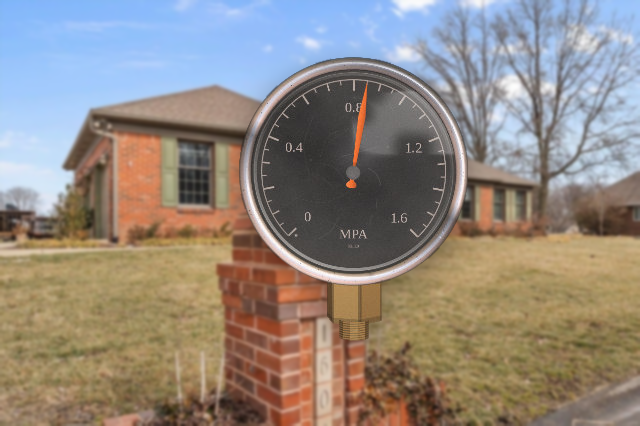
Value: 0.85 (MPa)
